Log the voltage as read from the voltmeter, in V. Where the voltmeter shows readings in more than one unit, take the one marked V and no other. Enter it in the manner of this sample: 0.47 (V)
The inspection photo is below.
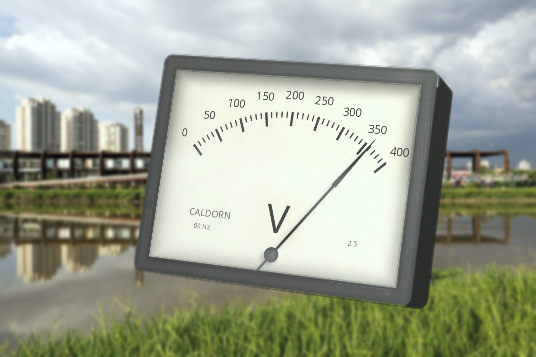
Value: 360 (V)
